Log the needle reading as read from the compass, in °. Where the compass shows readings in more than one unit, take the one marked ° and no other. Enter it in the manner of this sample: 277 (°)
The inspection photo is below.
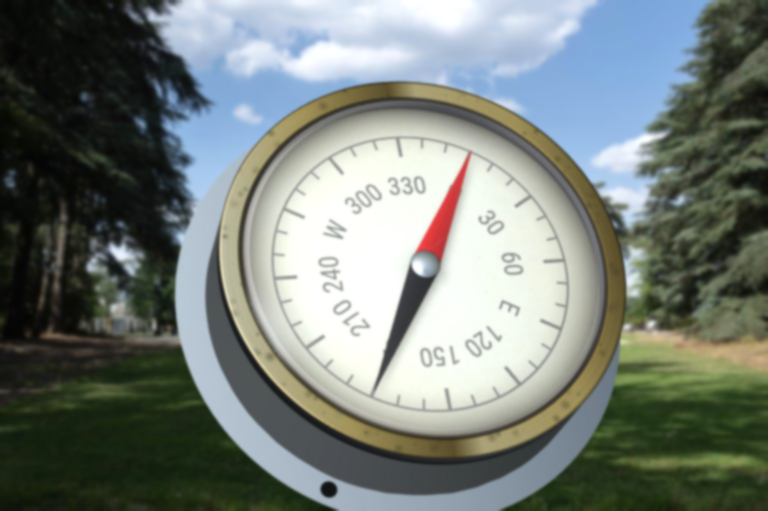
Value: 0 (°)
